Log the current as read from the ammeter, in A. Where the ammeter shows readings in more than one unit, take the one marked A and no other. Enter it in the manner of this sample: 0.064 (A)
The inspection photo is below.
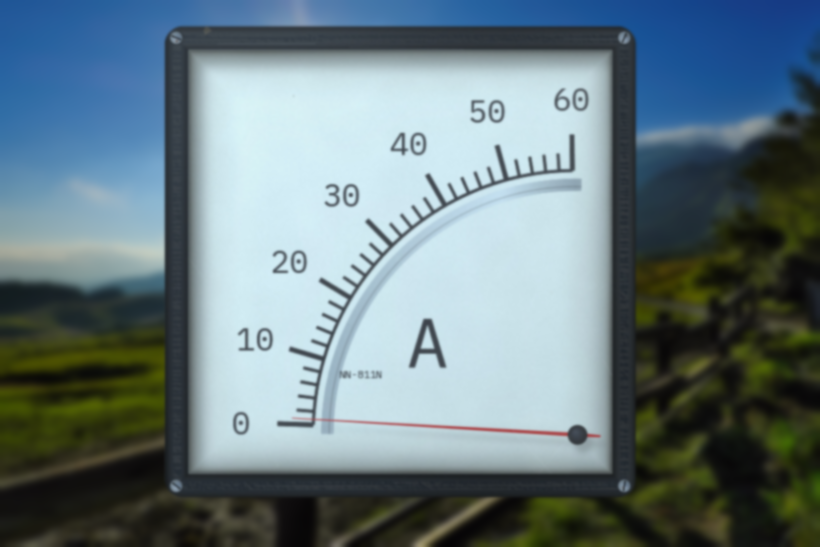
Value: 1 (A)
